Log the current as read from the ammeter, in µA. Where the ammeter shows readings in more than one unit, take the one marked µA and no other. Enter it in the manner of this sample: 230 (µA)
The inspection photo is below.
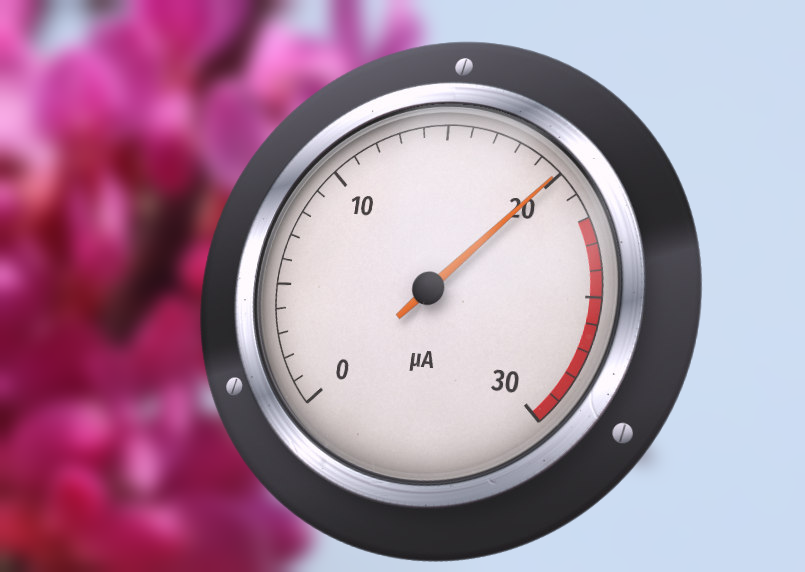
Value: 20 (µA)
